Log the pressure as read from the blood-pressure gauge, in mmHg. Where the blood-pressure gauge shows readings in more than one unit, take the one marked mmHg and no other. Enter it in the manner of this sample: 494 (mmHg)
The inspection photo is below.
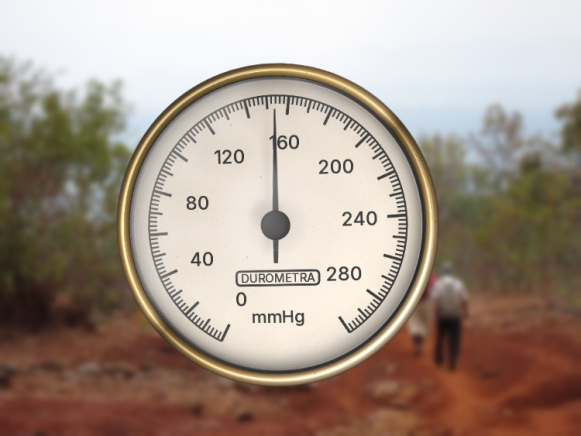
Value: 154 (mmHg)
